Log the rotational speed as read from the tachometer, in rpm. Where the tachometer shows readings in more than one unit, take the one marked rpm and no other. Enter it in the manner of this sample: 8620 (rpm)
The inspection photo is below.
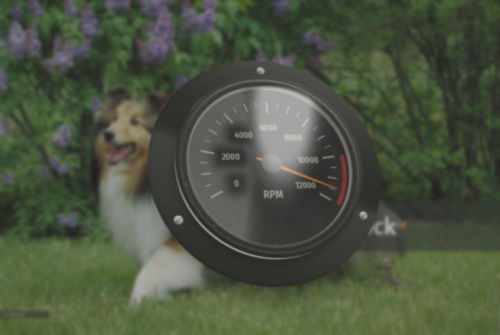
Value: 11500 (rpm)
